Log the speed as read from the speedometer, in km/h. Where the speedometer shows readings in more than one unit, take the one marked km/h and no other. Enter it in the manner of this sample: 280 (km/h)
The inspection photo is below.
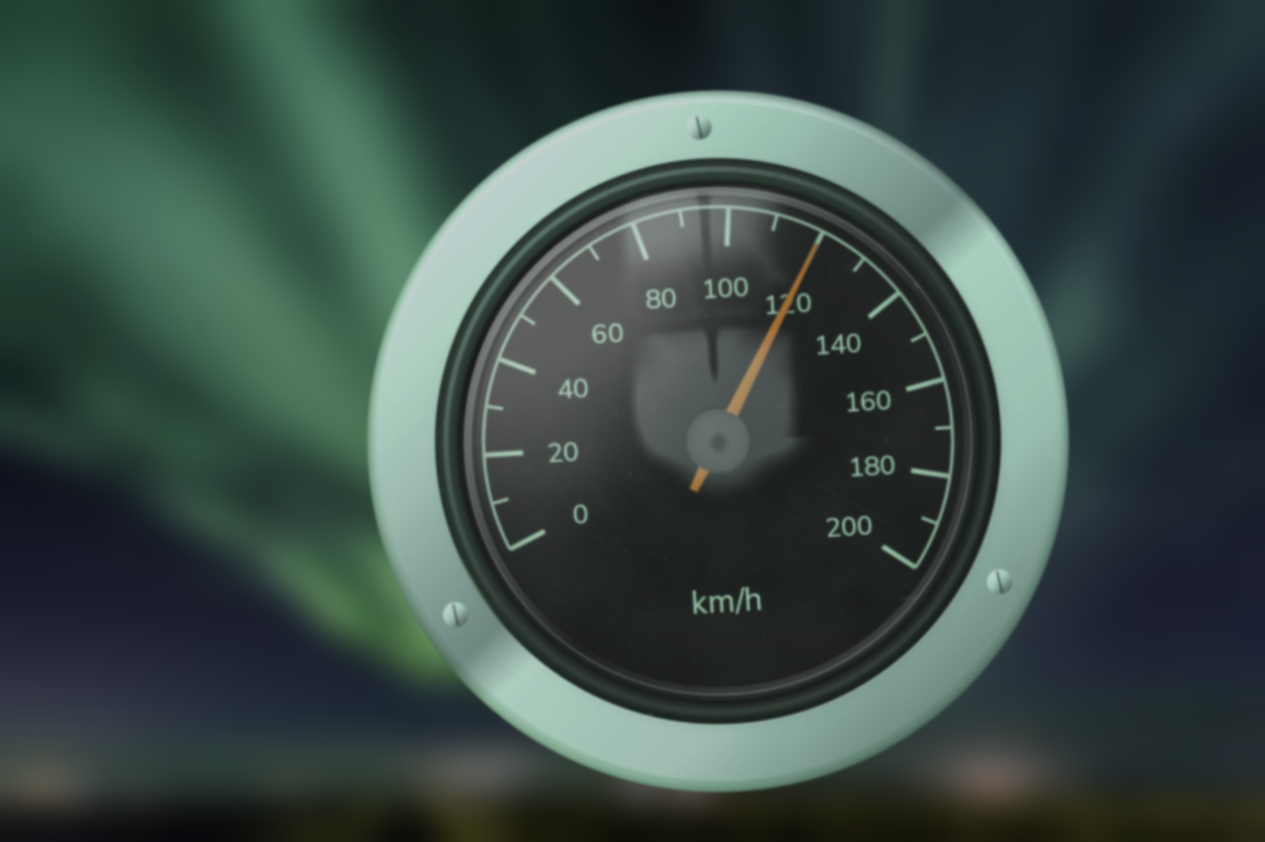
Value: 120 (km/h)
